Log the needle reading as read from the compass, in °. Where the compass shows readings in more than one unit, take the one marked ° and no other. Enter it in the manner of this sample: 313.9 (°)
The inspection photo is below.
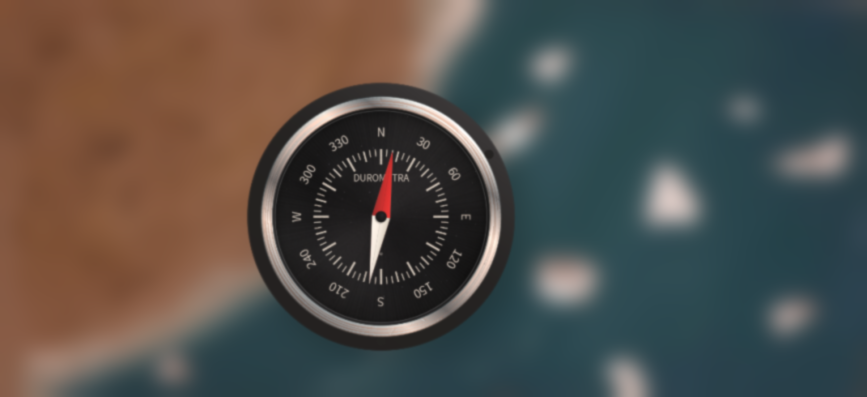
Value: 10 (°)
